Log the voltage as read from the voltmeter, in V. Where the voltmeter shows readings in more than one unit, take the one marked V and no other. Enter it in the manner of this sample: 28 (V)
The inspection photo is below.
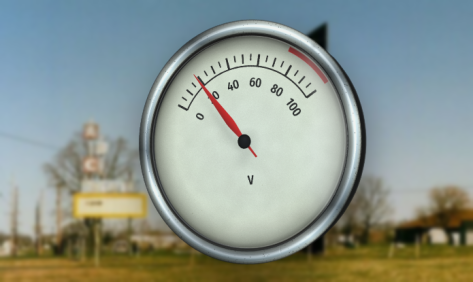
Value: 20 (V)
